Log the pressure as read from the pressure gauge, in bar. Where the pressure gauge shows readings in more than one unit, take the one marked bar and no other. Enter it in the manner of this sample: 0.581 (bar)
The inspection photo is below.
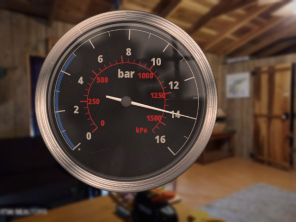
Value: 14 (bar)
